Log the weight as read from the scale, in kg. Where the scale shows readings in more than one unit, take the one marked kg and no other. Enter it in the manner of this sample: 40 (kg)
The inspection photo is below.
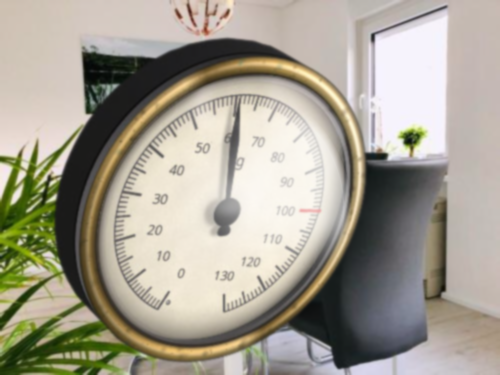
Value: 60 (kg)
